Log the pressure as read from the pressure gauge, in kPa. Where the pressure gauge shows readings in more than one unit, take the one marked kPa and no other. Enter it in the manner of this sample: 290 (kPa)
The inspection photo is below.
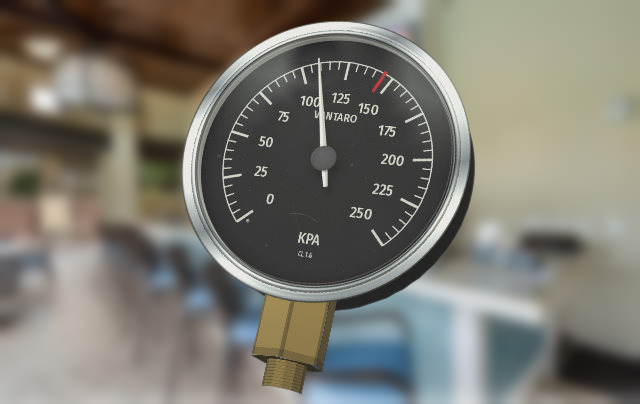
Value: 110 (kPa)
